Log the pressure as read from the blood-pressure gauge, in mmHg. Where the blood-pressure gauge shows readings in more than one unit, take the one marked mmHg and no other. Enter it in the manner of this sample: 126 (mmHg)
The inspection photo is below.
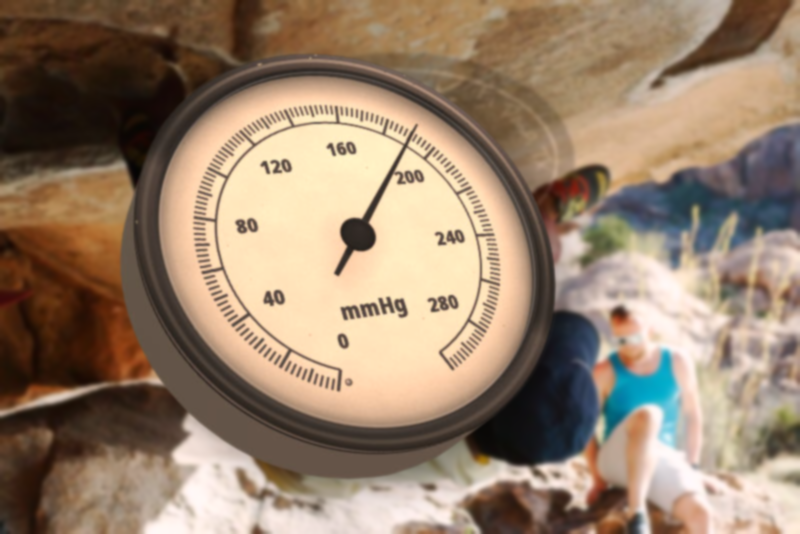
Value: 190 (mmHg)
